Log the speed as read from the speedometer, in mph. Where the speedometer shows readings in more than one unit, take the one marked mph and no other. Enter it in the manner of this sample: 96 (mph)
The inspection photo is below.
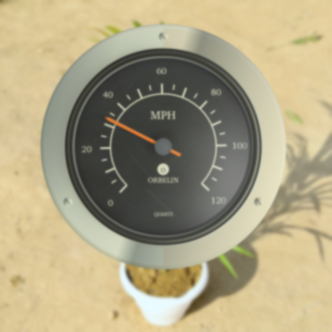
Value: 32.5 (mph)
